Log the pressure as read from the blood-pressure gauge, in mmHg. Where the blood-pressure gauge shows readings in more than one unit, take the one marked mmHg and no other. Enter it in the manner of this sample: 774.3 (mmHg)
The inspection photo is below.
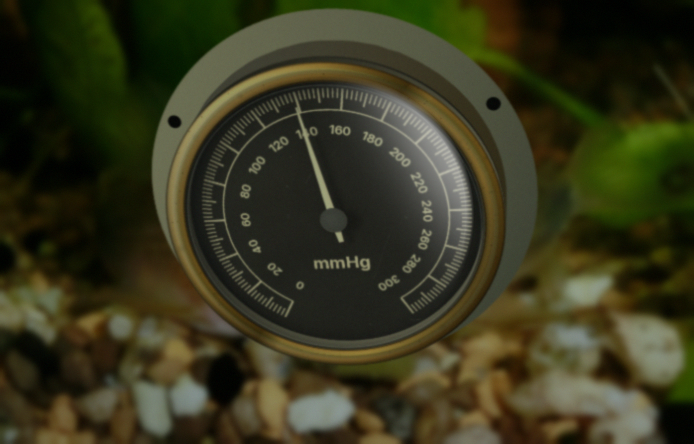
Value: 140 (mmHg)
